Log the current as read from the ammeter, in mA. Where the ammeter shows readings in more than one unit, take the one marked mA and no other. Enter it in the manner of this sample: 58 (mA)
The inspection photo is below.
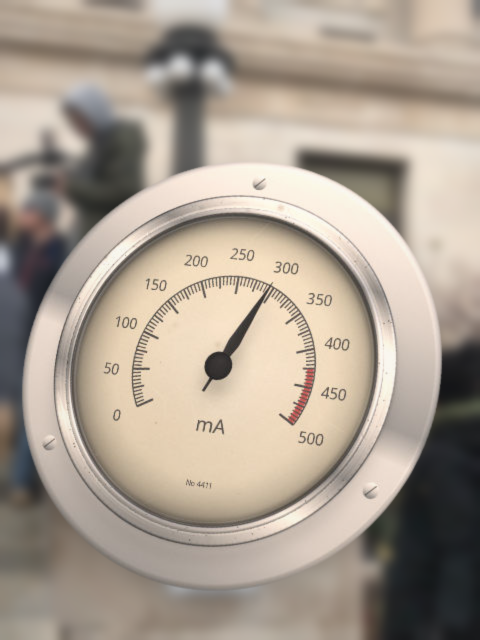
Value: 300 (mA)
